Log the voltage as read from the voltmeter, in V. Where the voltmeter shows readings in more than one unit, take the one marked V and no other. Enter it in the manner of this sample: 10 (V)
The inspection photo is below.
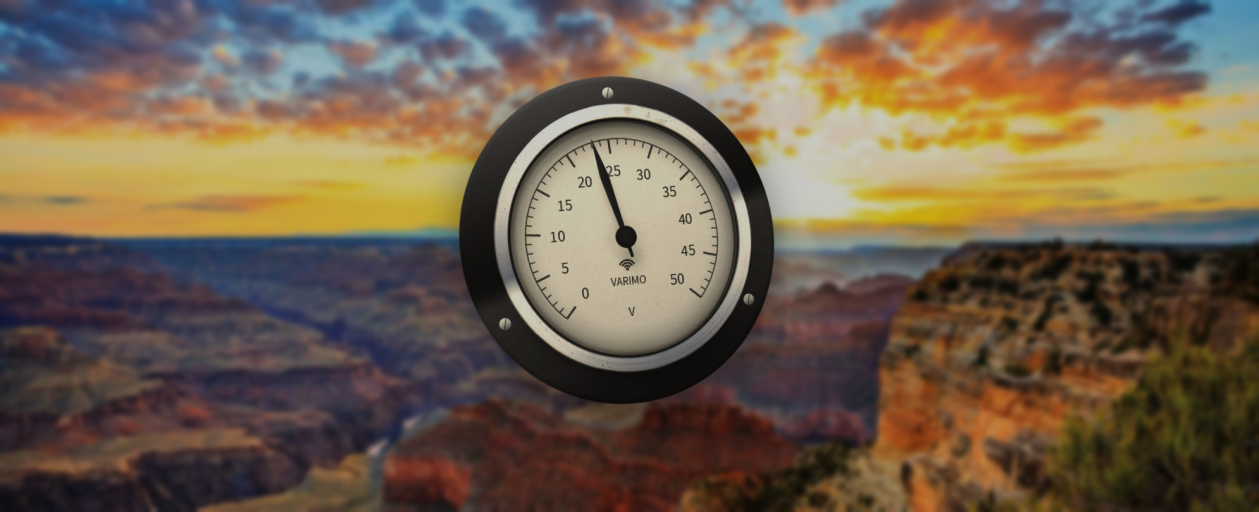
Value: 23 (V)
